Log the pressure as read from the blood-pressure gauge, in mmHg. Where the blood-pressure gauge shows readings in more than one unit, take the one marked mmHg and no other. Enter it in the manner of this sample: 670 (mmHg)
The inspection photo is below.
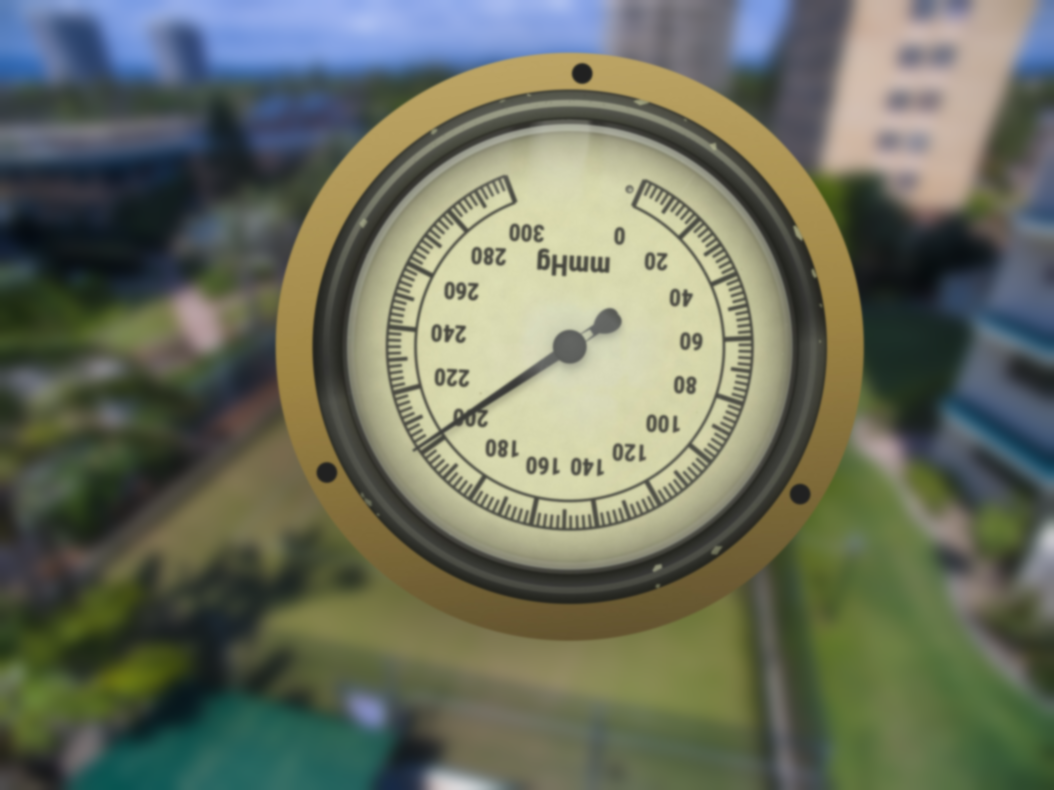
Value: 202 (mmHg)
